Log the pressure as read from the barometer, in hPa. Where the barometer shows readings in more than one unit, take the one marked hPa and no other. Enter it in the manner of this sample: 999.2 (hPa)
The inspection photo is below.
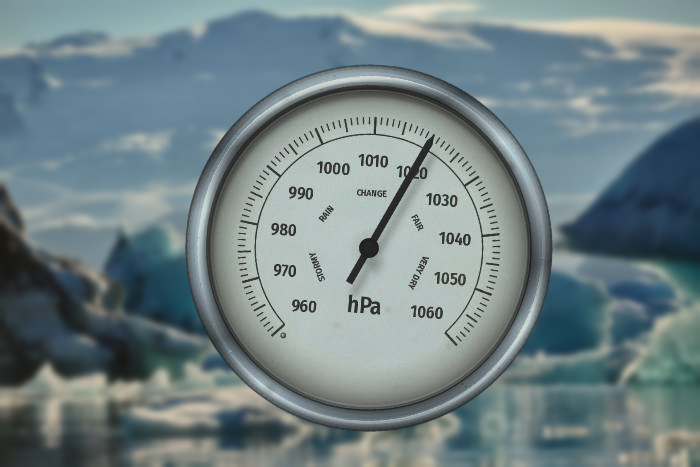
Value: 1020 (hPa)
